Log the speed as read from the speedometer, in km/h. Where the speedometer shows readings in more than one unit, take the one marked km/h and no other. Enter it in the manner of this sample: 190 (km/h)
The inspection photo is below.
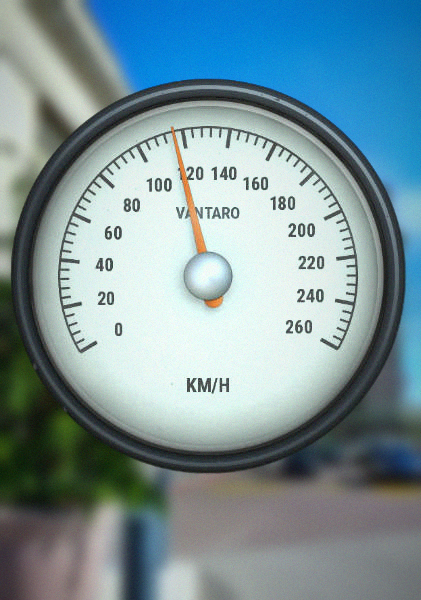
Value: 116 (km/h)
